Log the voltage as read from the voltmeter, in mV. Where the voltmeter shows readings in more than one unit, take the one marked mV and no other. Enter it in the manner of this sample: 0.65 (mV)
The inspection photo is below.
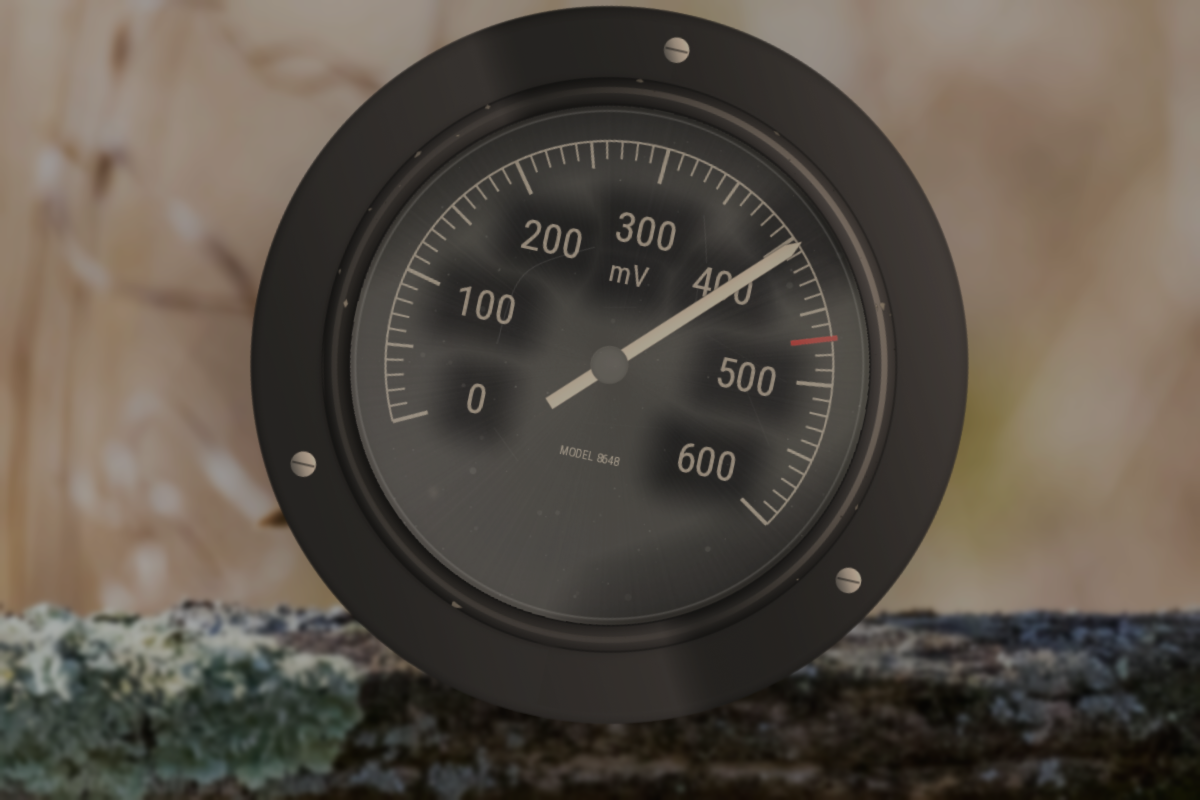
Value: 405 (mV)
